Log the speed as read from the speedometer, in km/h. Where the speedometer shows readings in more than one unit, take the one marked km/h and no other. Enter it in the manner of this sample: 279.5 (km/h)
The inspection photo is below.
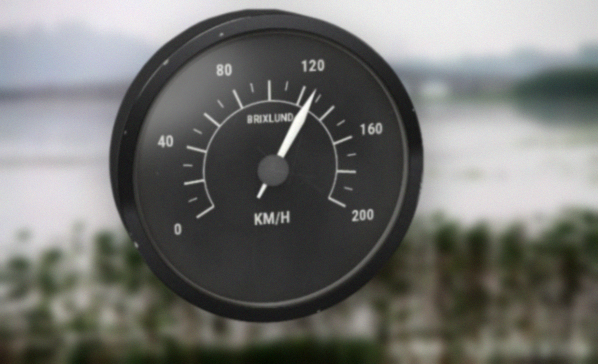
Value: 125 (km/h)
